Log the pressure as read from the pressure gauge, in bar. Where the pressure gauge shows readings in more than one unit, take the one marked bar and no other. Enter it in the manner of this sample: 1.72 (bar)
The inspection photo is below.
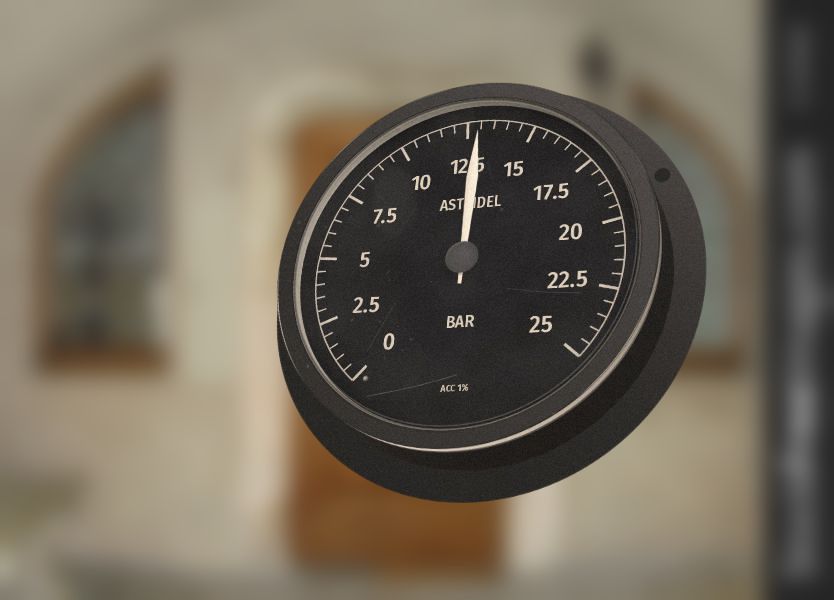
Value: 13 (bar)
